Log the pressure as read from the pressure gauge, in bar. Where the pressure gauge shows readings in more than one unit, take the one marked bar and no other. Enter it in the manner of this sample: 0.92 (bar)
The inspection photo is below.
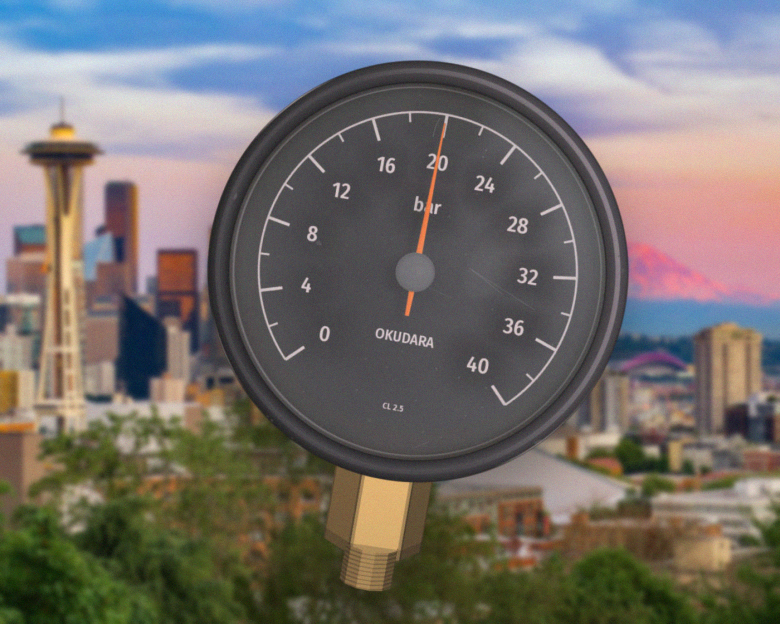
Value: 20 (bar)
